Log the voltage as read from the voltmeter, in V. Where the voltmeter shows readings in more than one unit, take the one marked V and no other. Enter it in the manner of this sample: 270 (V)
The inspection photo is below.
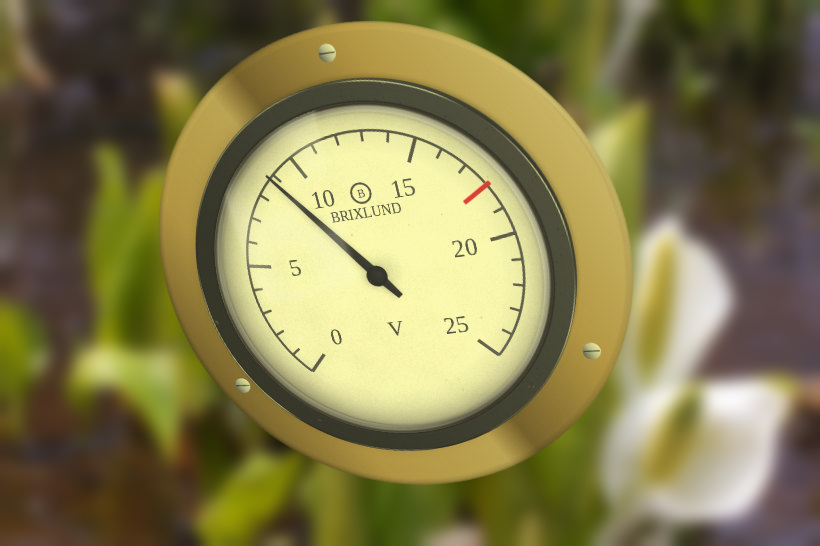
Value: 9 (V)
